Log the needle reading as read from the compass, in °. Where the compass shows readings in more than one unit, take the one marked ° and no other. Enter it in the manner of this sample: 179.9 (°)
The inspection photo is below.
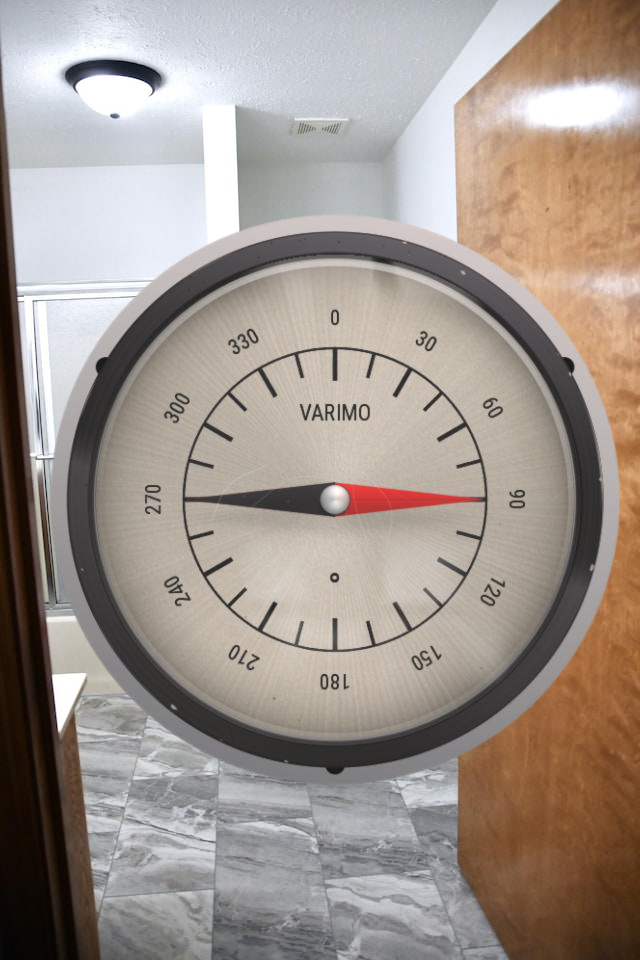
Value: 90 (°)
